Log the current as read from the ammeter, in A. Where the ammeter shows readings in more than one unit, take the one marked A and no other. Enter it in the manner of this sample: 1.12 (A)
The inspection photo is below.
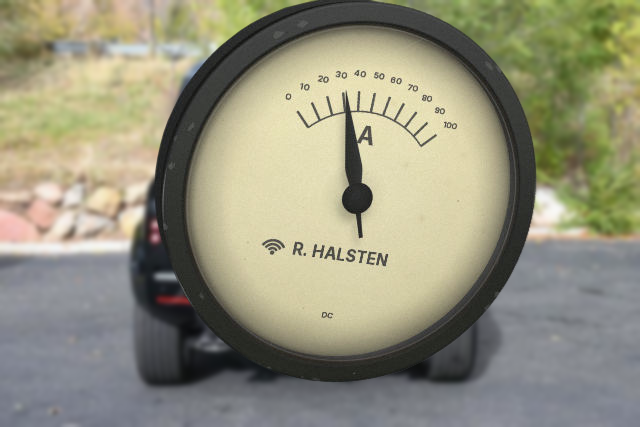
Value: 30 (A)
